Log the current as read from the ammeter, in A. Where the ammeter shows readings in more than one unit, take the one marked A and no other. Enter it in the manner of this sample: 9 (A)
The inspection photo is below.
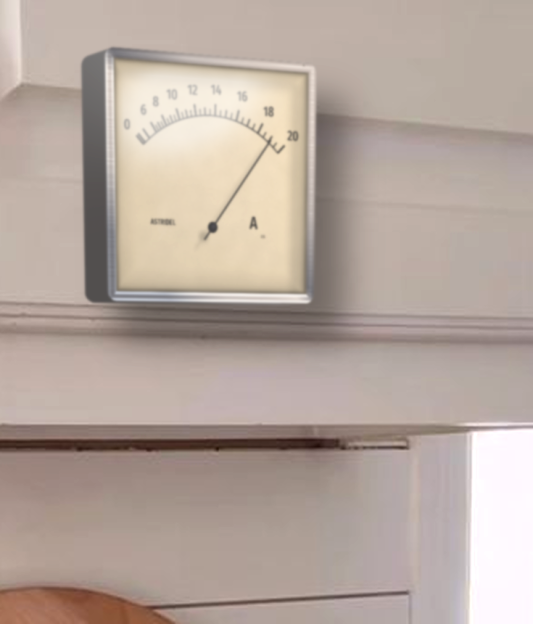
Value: 19 (A)
